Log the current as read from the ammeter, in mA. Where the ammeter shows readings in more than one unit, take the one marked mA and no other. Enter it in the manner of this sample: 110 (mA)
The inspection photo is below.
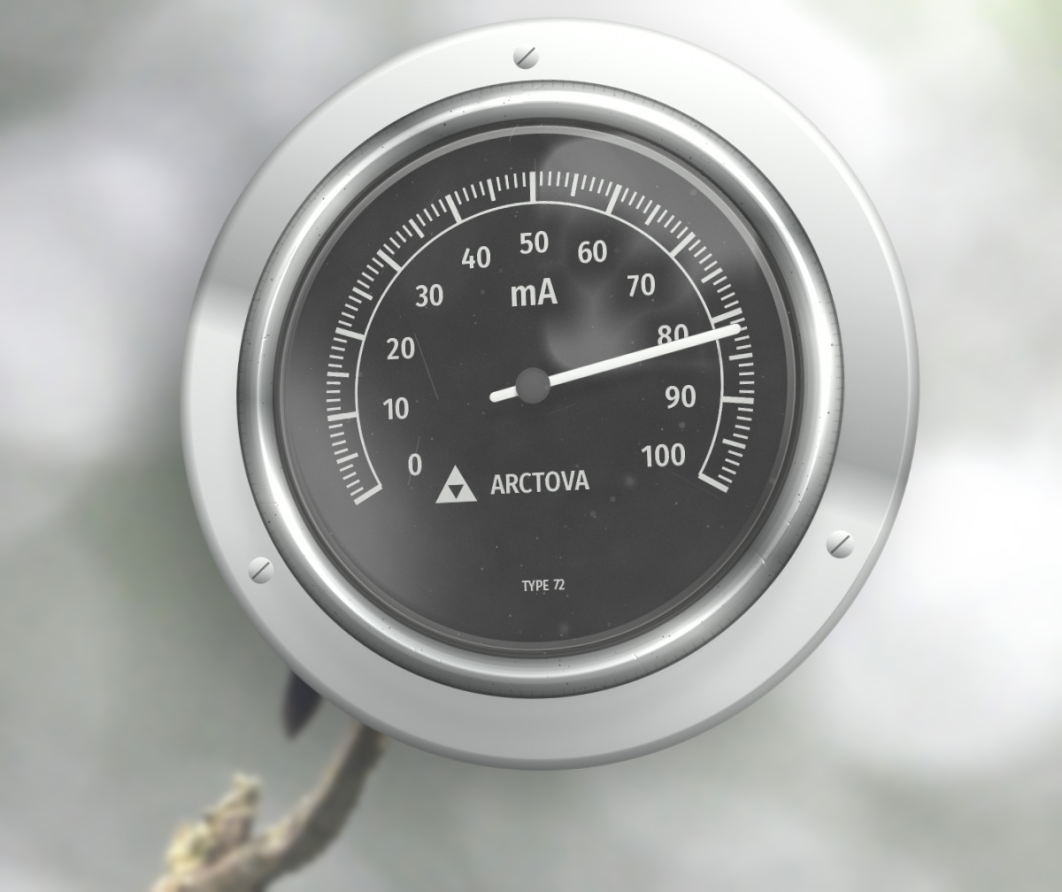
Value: 82 (mA)
